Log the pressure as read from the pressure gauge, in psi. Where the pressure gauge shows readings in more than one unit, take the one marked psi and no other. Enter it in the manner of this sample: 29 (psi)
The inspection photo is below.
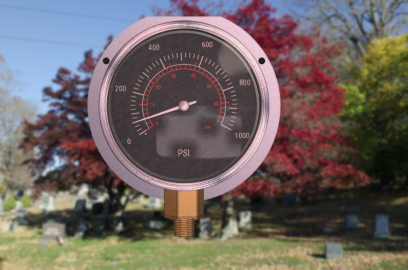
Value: 60 (psi)
